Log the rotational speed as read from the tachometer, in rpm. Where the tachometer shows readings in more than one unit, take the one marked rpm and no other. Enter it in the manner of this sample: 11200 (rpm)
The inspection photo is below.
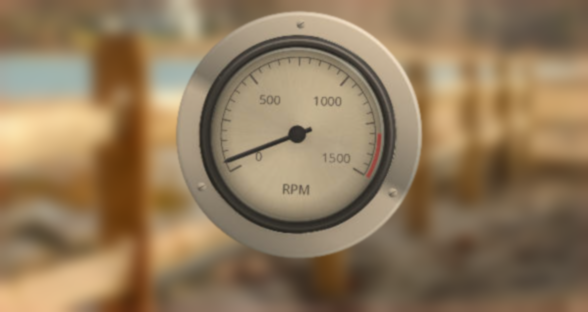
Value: 50 (rpm)
